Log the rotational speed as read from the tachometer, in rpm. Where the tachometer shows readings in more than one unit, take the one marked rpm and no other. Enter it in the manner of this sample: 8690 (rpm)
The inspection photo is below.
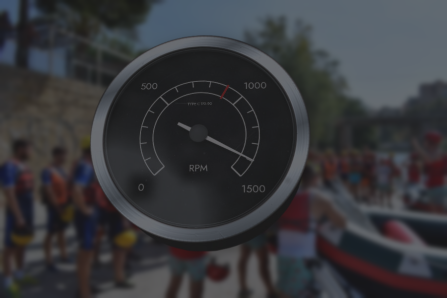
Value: 1400 (rpm)
